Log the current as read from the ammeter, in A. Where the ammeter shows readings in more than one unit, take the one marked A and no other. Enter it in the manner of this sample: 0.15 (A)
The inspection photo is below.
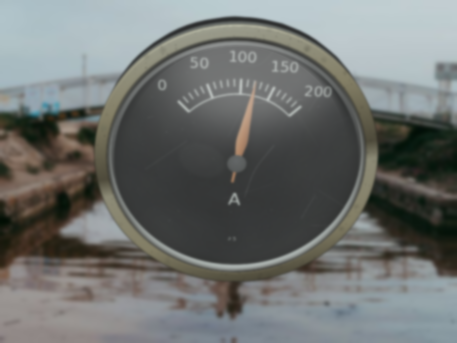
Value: 120 (A)
